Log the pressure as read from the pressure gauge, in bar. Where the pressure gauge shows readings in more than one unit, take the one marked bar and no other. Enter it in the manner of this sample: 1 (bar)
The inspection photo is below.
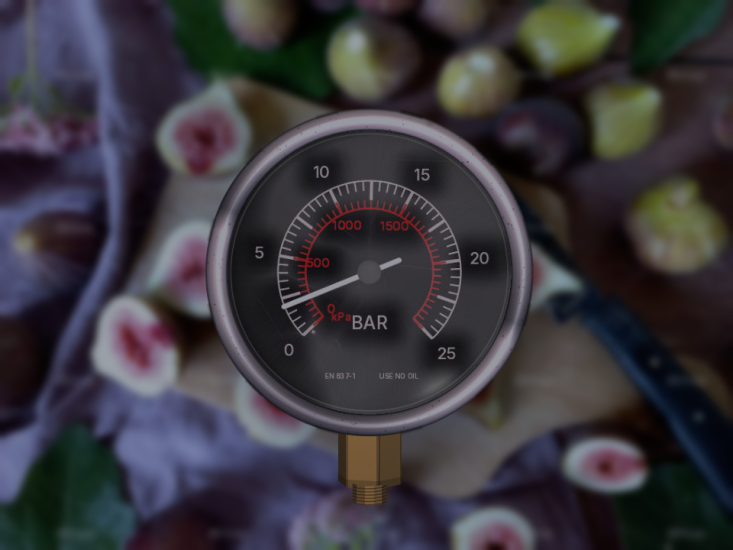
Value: 2 (bar)
